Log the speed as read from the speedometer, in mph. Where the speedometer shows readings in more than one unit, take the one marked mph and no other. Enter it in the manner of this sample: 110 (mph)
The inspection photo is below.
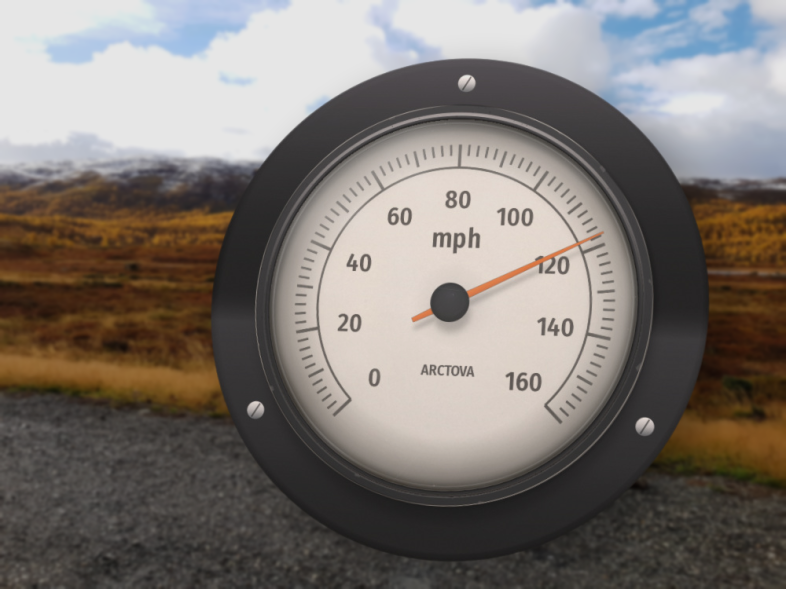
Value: 118 (mph)
